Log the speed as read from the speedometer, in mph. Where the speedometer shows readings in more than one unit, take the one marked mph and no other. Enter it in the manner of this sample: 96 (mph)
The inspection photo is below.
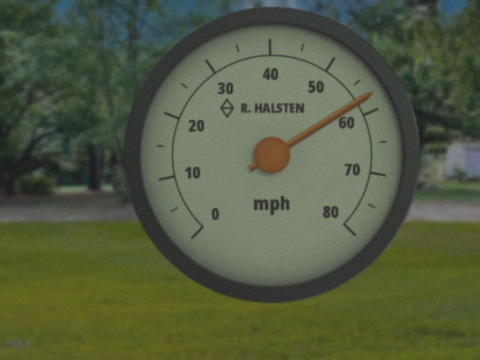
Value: 57.5 (mph)
